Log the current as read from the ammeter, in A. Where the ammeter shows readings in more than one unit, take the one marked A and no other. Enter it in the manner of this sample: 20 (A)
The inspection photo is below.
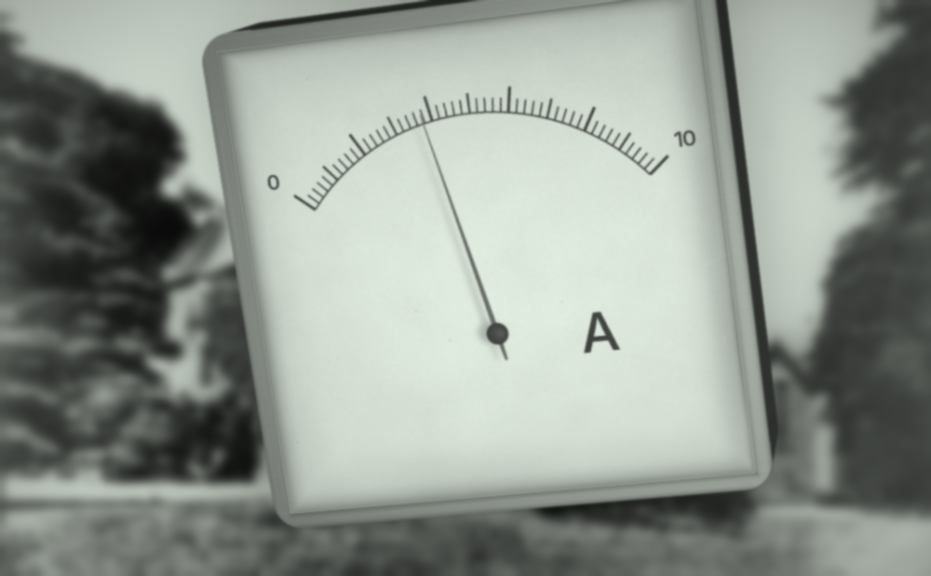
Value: 3.8 (A)
